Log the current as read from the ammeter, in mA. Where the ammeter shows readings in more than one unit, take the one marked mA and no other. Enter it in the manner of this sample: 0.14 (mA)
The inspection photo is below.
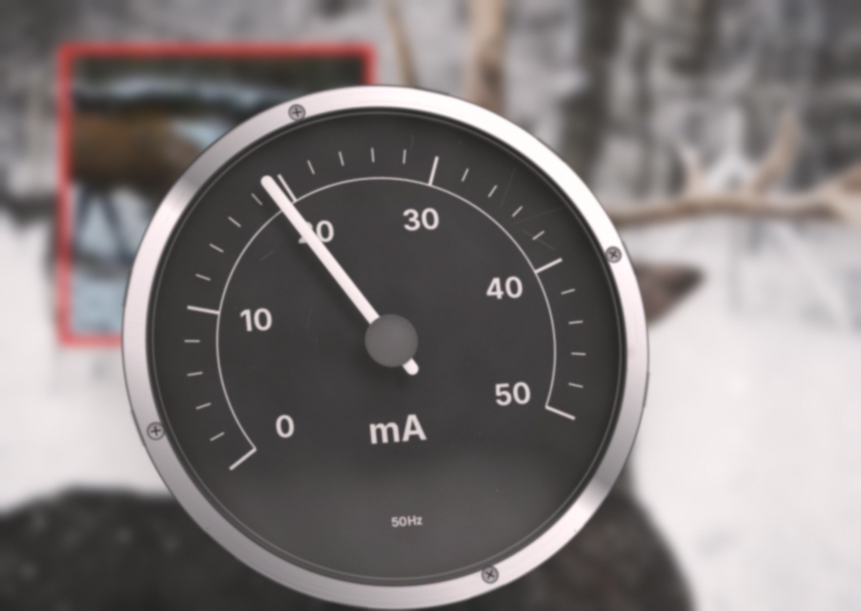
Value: 19 (mA)
